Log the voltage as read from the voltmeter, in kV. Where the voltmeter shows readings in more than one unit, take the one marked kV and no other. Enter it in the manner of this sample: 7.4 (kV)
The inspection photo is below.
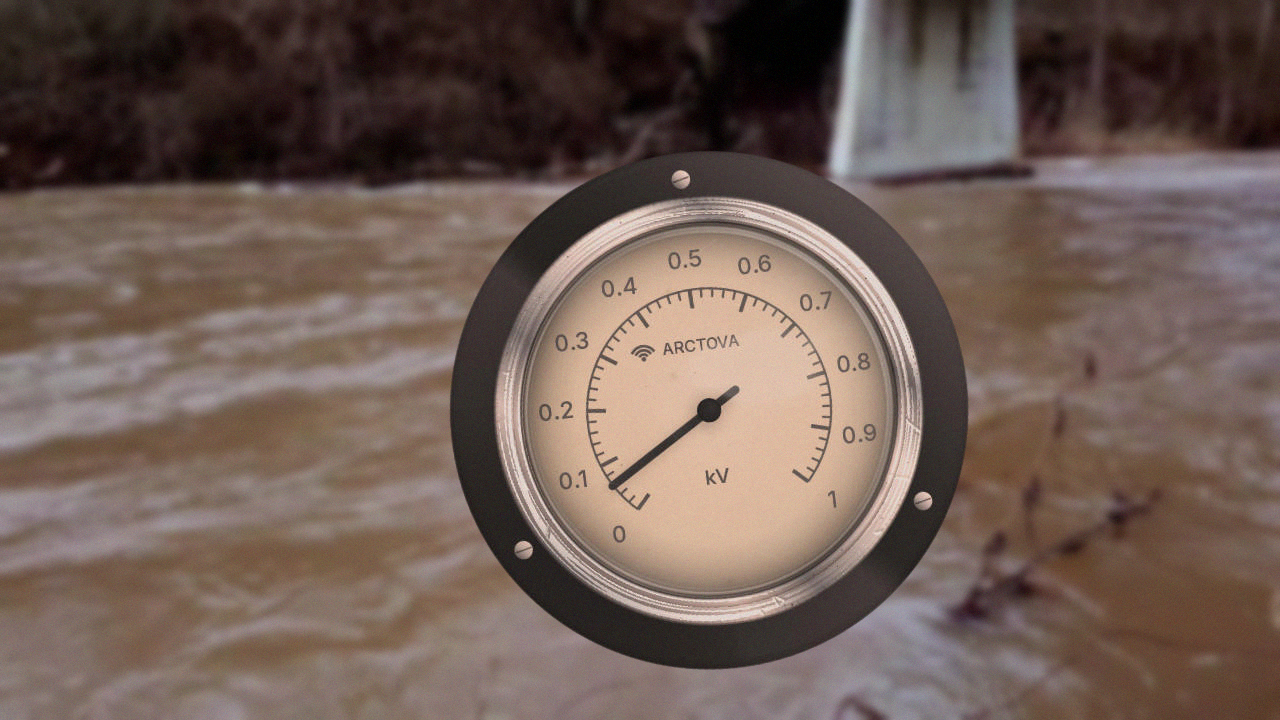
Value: 0.06 (kV)
